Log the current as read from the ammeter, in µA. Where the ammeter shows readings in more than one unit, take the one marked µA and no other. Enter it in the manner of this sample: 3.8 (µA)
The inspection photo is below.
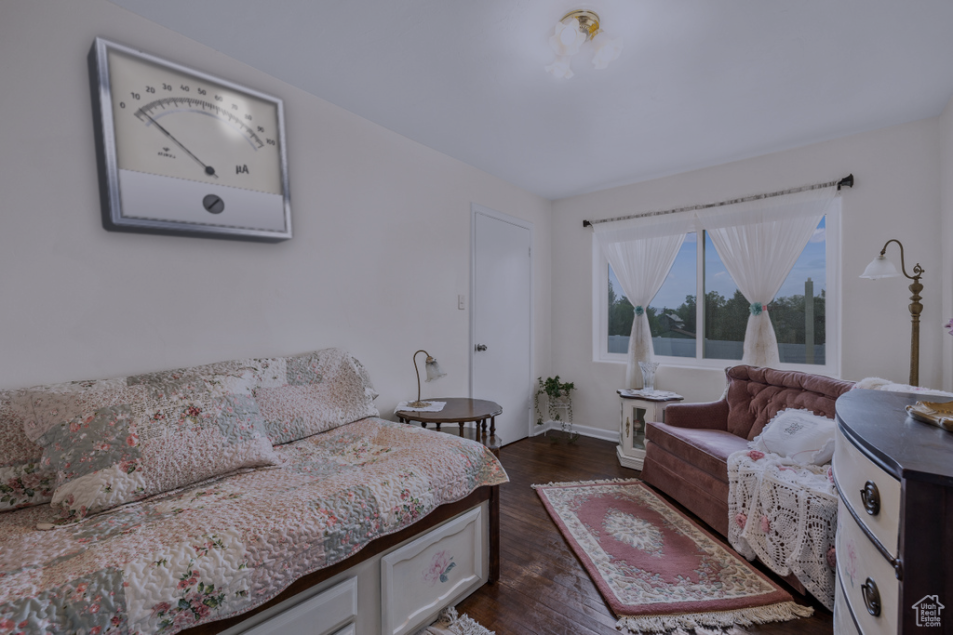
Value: 5 (µA)
